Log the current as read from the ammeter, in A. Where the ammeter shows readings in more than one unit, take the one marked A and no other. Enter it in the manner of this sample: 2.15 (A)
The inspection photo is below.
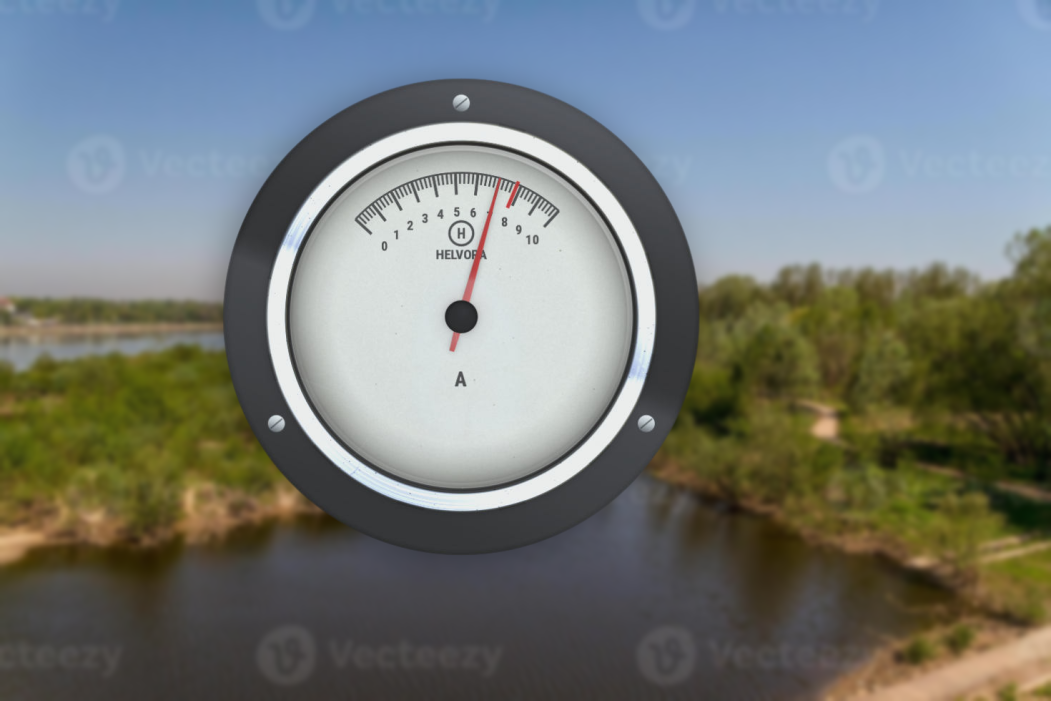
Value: 7 (A)
